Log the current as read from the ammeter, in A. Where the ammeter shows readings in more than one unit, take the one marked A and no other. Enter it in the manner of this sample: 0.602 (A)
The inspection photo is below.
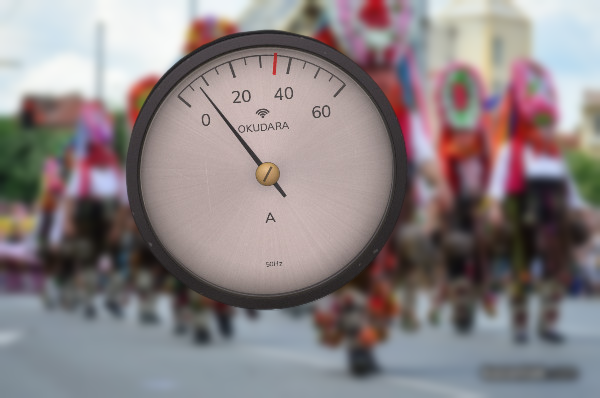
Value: 7.5 (A)
